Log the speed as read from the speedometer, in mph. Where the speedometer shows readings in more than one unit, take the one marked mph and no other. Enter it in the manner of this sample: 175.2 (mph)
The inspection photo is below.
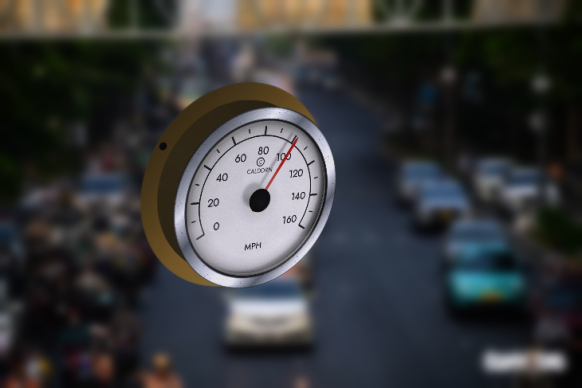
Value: 100 (mph)
